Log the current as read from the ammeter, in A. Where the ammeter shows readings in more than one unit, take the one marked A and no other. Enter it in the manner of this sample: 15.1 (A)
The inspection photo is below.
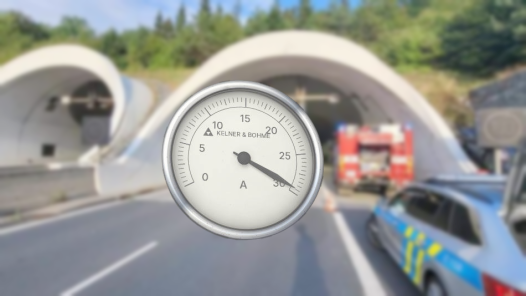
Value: 29.5 (A)
